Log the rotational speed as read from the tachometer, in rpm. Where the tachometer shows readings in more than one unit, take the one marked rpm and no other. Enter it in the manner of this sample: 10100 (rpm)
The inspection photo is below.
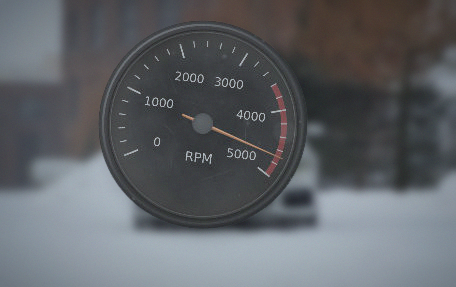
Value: 4700 (rpm)
